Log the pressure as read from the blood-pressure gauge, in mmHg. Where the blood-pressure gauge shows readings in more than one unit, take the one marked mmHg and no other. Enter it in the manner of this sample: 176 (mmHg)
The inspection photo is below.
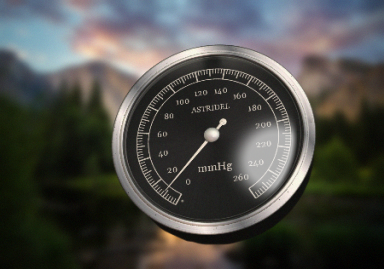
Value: 10 (mmHg)
